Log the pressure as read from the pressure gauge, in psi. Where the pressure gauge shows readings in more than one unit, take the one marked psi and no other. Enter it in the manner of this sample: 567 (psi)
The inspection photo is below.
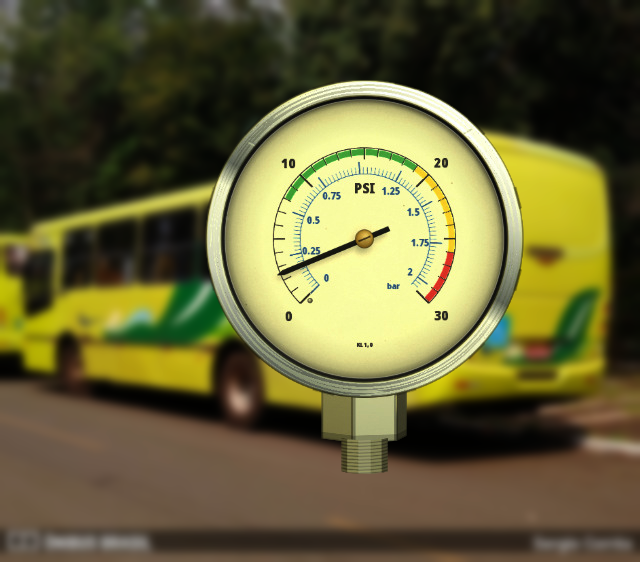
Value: 2.5 (psi)
